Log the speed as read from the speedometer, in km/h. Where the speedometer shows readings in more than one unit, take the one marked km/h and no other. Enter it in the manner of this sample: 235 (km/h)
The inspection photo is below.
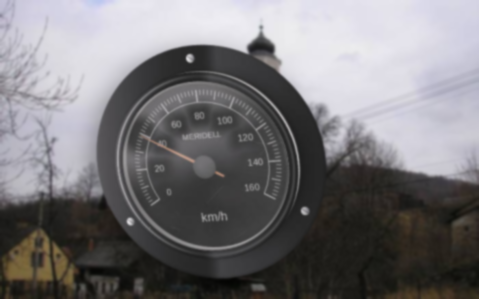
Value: 40 (km/h)
